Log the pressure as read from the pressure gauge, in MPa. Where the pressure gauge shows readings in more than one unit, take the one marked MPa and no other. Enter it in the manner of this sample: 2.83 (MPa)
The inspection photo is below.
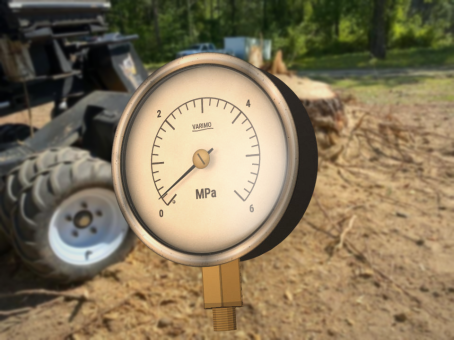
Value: 0.2 (MPa)
